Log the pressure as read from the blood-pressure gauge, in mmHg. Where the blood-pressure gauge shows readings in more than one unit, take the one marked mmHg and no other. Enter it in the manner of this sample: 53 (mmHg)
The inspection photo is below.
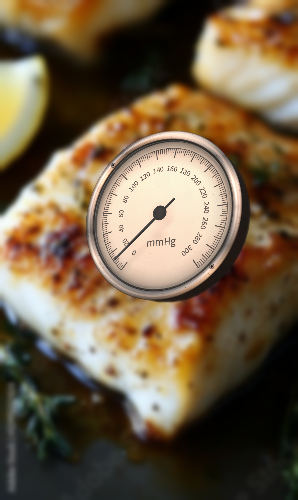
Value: 10 (mmHg)
